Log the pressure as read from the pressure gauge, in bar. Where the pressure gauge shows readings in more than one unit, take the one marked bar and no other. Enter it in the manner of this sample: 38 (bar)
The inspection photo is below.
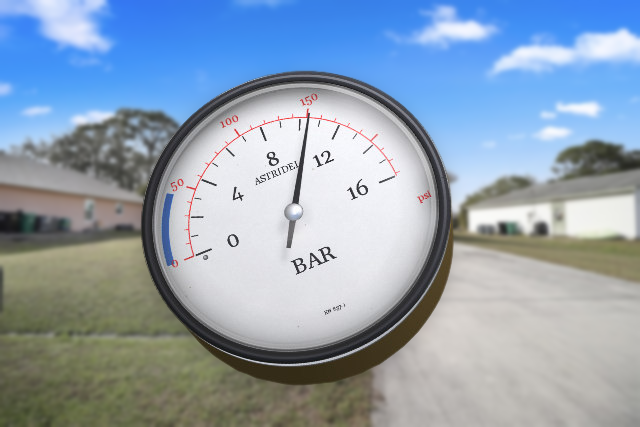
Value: 10.5 (bar)
